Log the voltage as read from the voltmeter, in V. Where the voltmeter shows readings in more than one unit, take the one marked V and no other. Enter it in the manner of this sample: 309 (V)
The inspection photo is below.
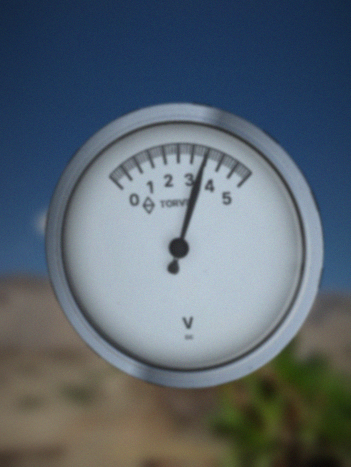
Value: 3.5 (V)
